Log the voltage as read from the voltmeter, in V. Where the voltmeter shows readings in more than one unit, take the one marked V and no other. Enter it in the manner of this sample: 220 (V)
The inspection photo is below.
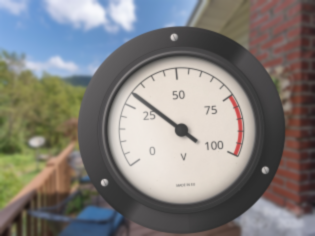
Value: 30 (V)
